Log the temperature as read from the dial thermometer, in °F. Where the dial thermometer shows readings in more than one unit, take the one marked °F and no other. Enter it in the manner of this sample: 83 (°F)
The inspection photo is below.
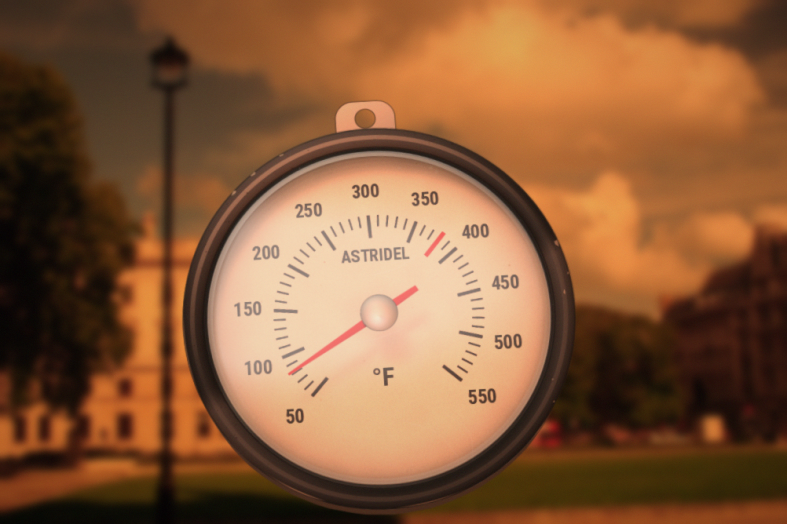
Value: 80 (°F)
